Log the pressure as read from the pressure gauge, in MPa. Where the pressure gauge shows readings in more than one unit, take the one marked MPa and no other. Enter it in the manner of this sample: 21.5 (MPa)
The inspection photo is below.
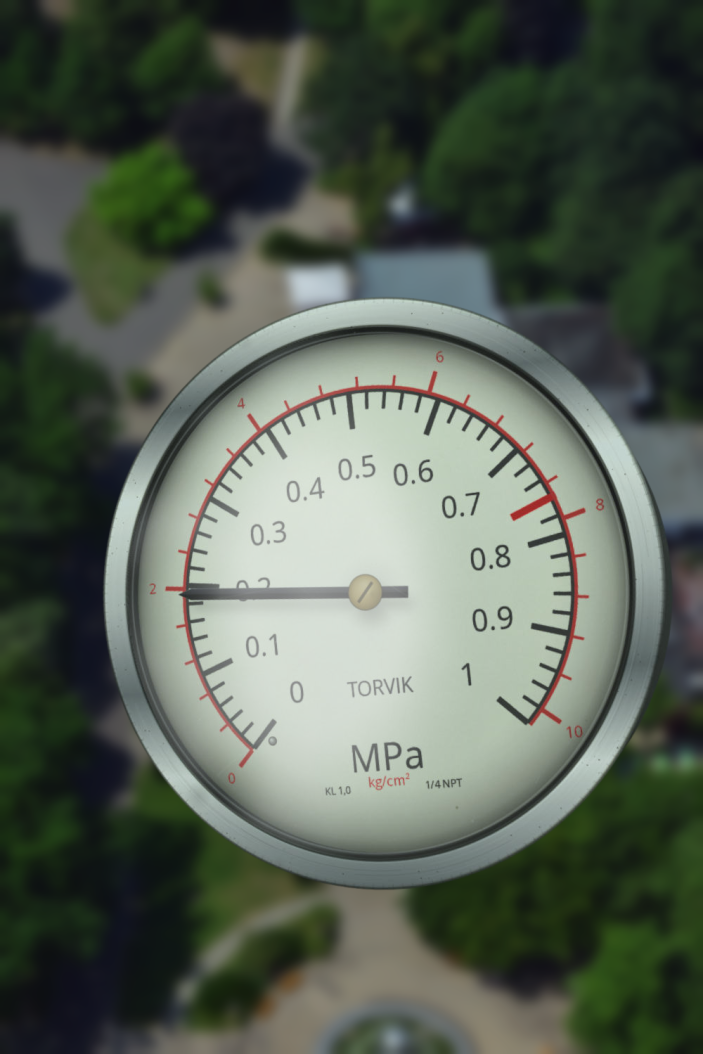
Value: 0.19 (MPa)
